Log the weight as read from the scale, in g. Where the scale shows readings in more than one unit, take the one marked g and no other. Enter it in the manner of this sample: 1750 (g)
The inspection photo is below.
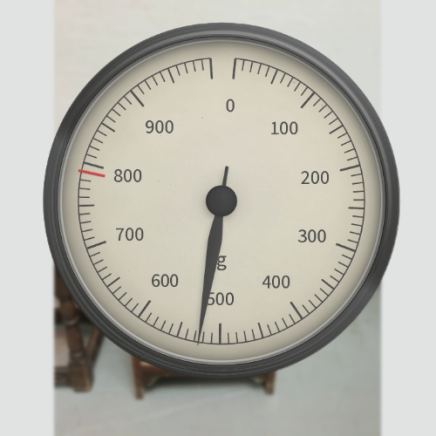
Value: 525 (g)
